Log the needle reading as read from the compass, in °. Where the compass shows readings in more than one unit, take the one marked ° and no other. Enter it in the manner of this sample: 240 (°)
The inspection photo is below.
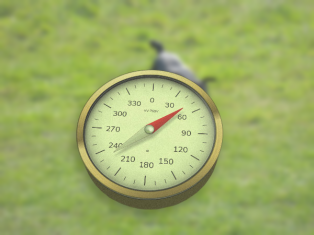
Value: 50 (°)
